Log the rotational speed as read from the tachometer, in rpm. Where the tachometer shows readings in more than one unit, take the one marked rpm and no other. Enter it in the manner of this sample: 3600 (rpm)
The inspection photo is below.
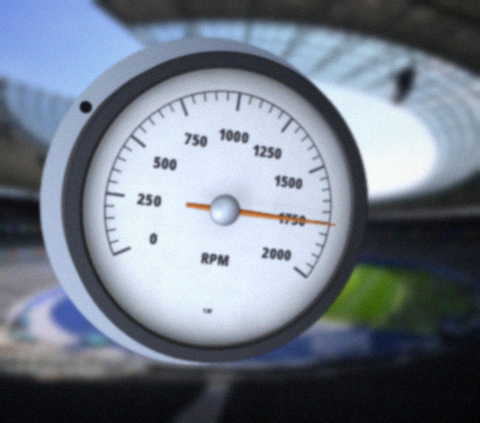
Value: 1750 (rpm)
